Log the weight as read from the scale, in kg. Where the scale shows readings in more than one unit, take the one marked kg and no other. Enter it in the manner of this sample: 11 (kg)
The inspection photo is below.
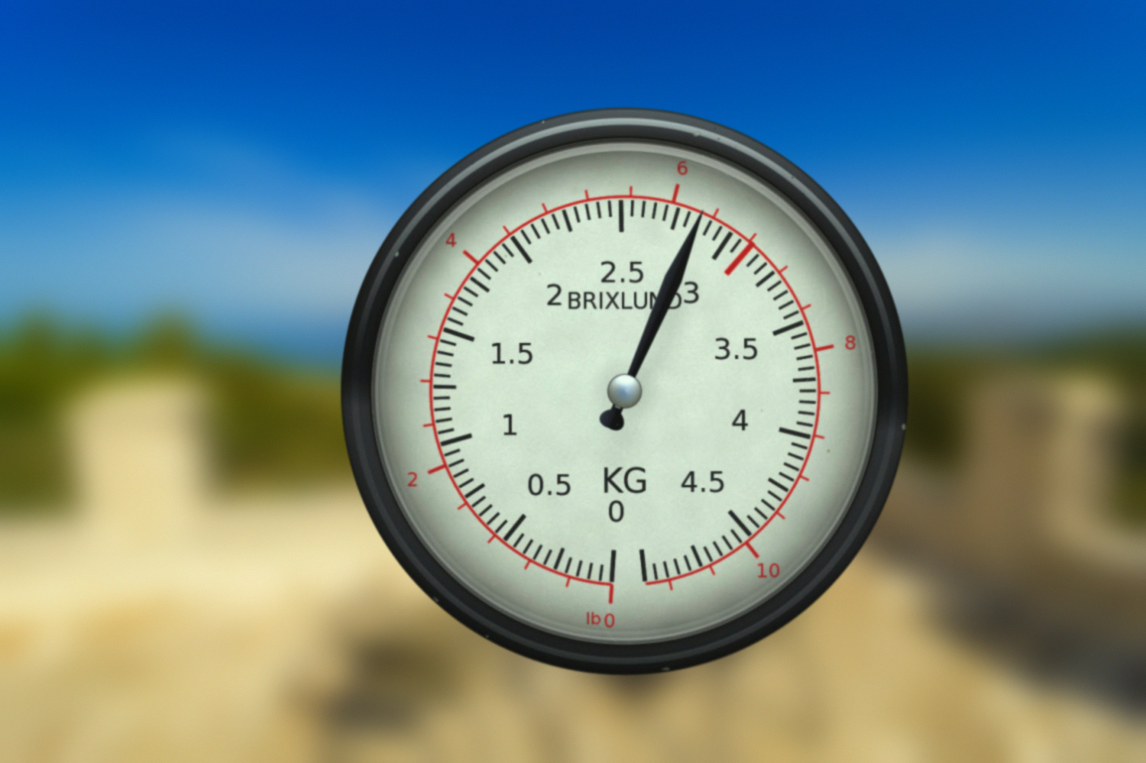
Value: 2.85 (kg)
